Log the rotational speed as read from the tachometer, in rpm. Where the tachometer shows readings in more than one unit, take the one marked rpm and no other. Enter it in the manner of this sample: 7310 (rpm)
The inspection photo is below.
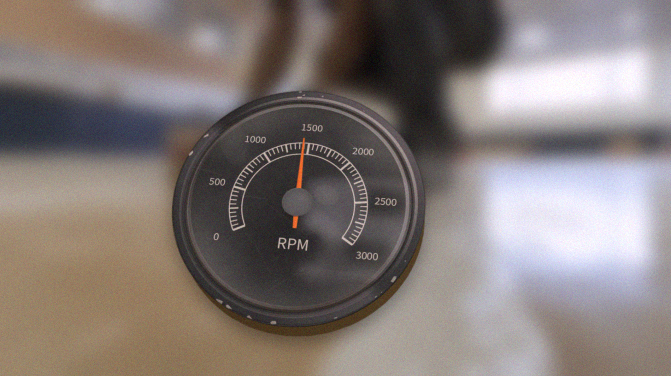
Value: 1450 (rpm)
